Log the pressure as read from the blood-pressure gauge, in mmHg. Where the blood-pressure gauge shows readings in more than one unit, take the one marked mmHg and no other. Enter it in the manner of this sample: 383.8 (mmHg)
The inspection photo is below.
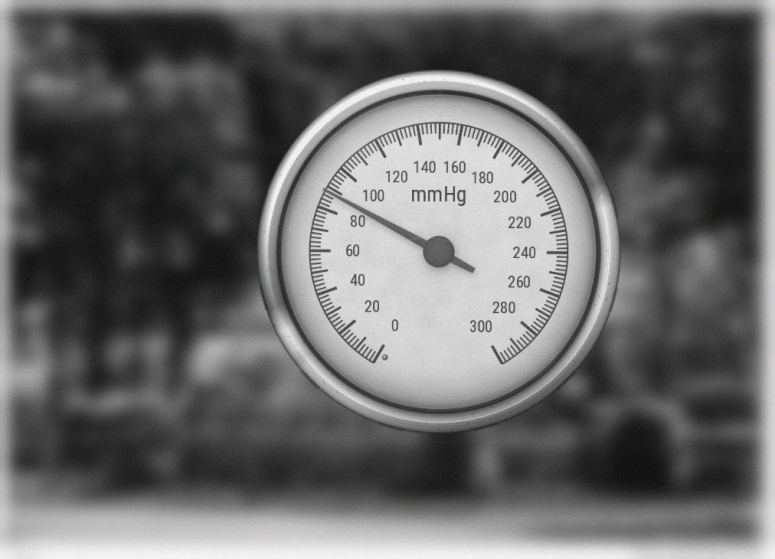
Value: 88 (mmHg)
